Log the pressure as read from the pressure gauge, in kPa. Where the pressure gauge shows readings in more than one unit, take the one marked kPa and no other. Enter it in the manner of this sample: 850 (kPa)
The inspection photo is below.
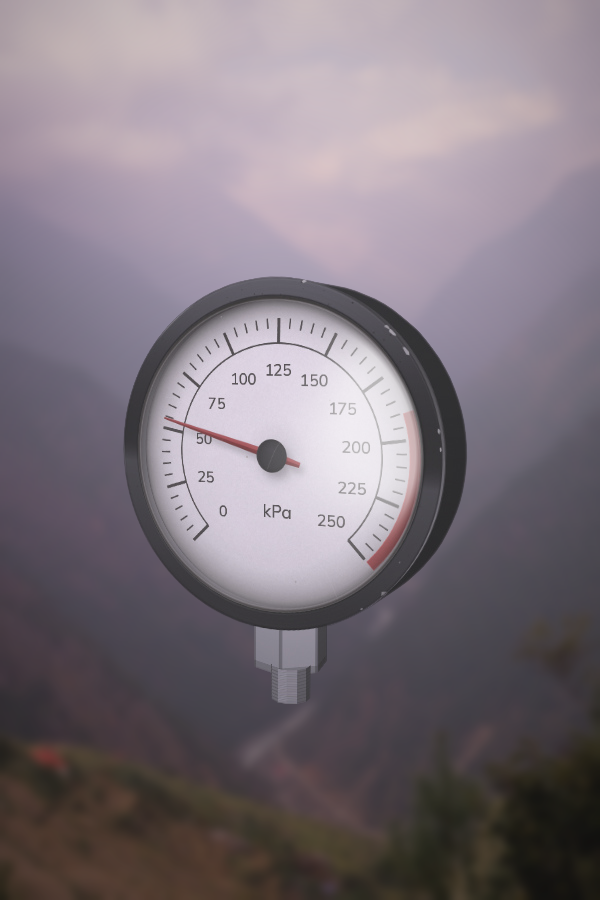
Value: 55 (kPa)
